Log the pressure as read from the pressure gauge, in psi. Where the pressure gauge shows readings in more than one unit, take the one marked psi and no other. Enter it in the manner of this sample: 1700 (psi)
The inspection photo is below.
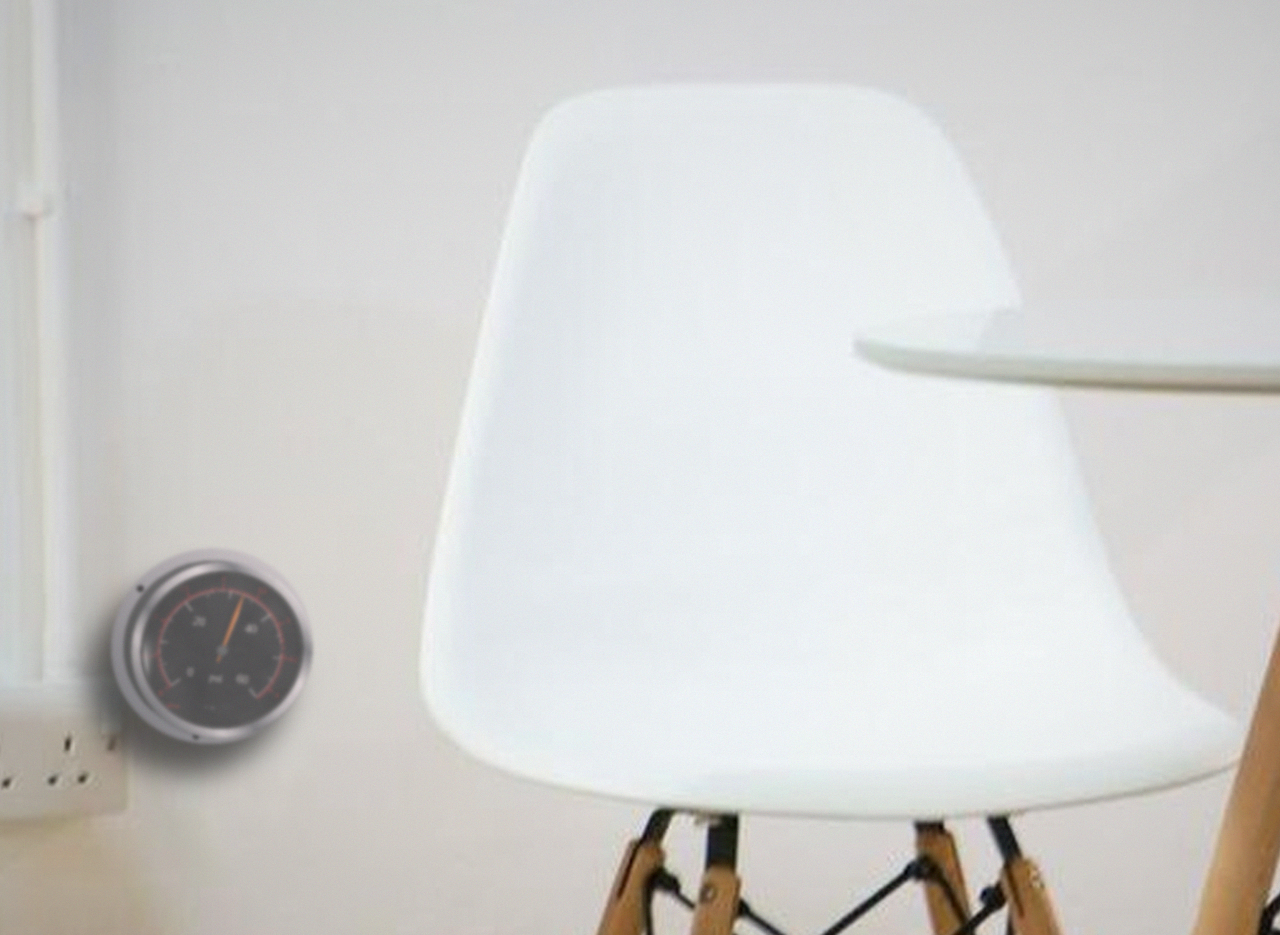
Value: 32.5 (psi)
